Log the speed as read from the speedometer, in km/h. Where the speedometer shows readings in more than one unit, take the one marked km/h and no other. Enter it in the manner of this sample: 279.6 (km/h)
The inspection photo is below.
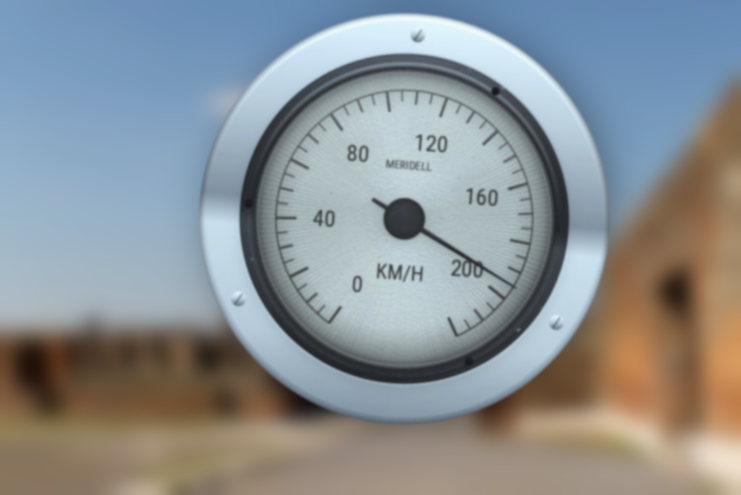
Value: 195 (km/h)
